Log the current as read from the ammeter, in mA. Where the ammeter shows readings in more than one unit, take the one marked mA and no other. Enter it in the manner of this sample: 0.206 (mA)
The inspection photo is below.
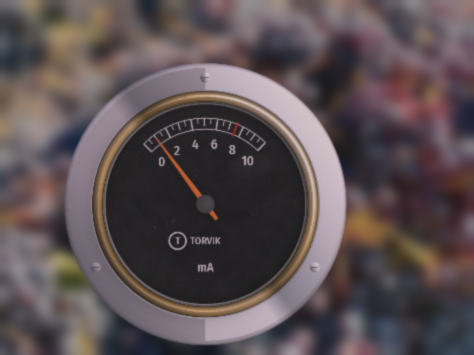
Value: 1 (mA)
